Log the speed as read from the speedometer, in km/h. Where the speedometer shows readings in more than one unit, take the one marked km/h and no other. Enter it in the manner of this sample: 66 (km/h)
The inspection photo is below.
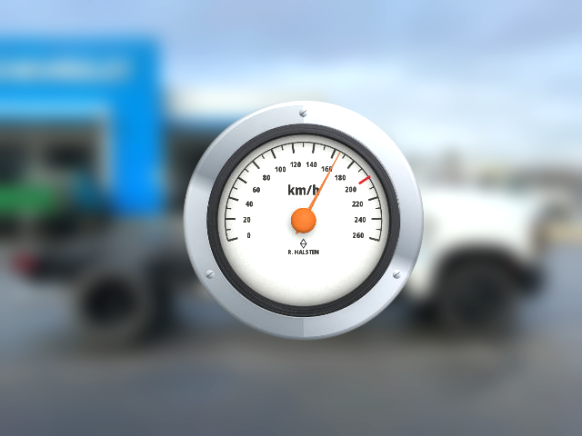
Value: 165 (km/h)
